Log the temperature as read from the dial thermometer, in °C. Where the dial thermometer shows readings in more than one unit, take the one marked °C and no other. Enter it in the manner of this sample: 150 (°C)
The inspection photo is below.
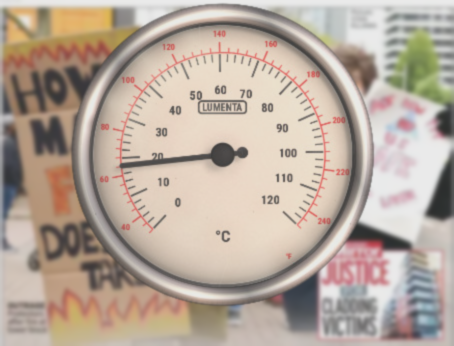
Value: 18 (°C)
